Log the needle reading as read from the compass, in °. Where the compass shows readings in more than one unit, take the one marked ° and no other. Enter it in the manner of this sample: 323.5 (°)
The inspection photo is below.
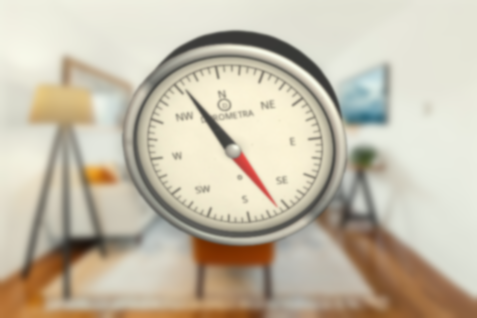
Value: 155 (°)
